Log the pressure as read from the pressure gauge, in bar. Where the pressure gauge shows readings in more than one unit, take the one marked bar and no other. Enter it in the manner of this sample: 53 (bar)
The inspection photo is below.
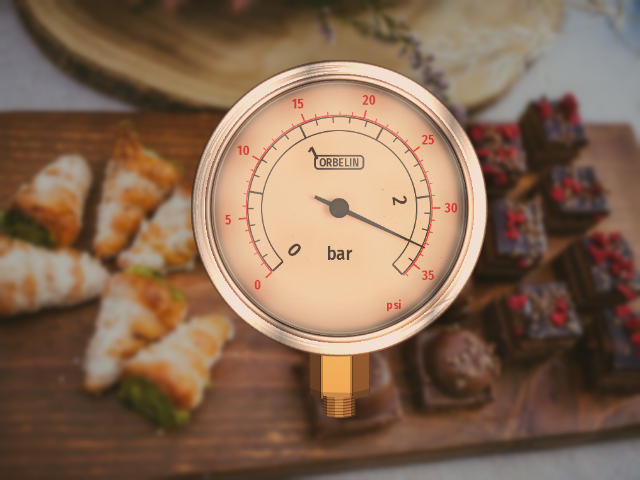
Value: 2.3 (bar)
